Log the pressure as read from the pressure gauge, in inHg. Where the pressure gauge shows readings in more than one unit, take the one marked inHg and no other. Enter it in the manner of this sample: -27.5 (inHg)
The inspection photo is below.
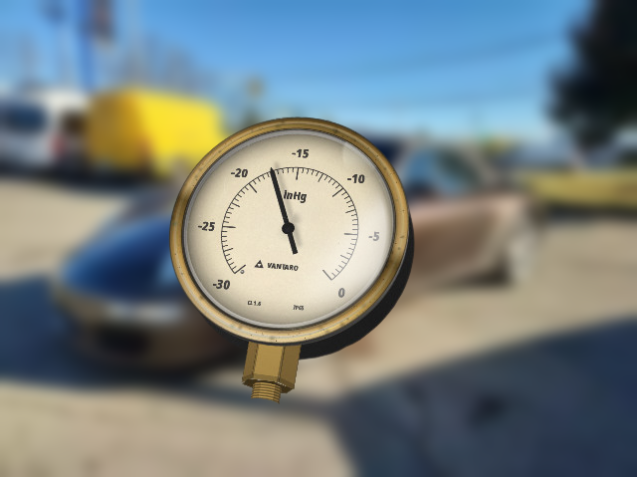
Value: -17.5 (inHg)
